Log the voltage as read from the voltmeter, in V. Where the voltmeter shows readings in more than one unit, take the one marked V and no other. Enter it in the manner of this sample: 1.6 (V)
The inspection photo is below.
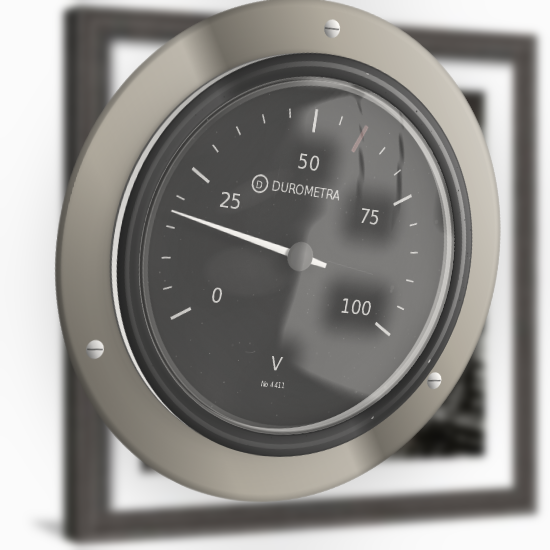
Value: 17.5 (V)
